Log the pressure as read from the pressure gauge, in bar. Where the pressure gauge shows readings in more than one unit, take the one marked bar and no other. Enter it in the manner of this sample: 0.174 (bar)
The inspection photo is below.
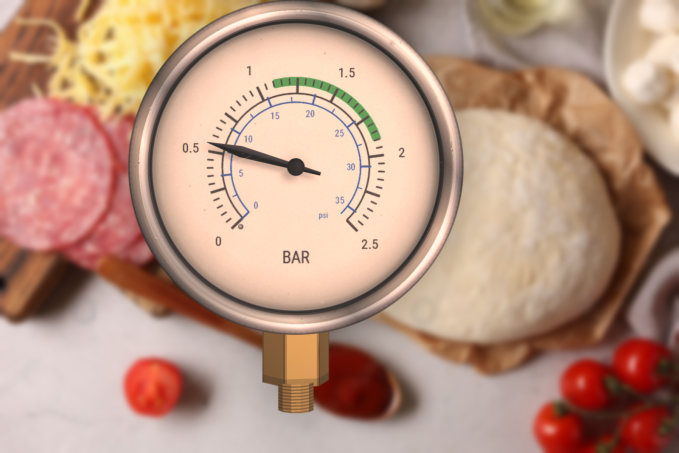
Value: 0.55 (bar)
